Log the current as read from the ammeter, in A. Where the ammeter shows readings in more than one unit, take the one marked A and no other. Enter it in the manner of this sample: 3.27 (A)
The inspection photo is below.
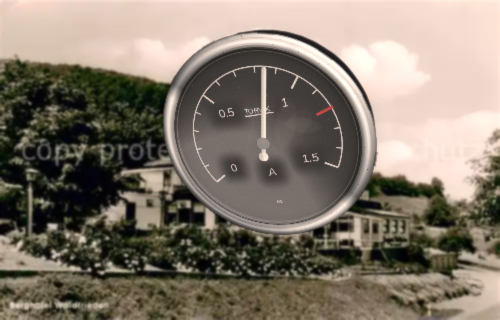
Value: 0.85 (A)
